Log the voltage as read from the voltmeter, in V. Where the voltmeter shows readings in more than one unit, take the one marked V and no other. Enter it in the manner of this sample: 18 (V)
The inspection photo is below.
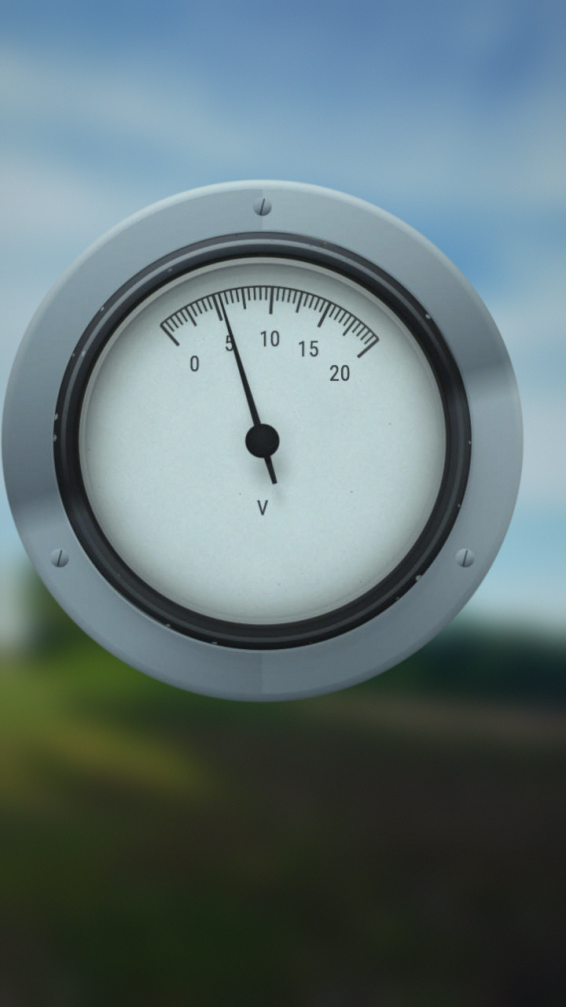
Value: 5.5 (V)
